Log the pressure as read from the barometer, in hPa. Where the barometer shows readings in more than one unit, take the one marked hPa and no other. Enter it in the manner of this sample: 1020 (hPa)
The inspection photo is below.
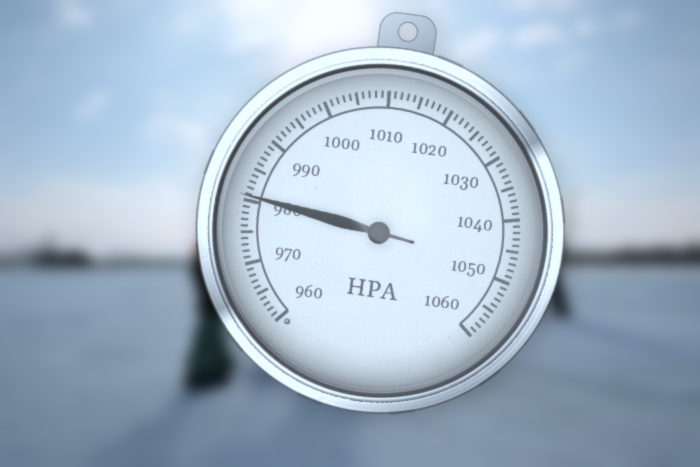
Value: 981 (hPa)
